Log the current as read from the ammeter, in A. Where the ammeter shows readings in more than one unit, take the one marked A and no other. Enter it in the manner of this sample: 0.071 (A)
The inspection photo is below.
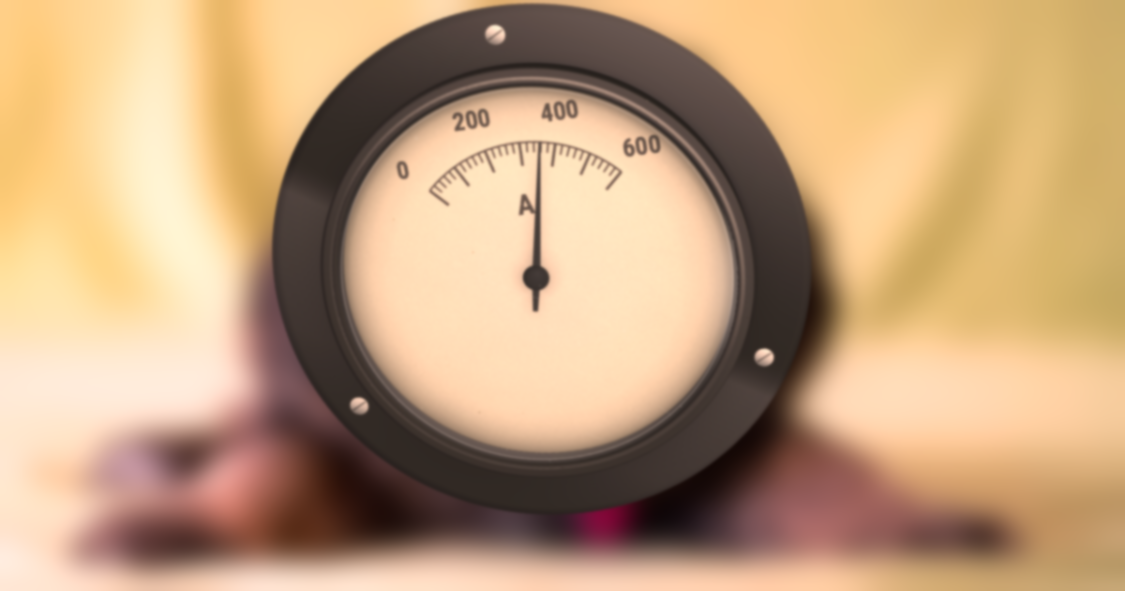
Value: 360 (A)
